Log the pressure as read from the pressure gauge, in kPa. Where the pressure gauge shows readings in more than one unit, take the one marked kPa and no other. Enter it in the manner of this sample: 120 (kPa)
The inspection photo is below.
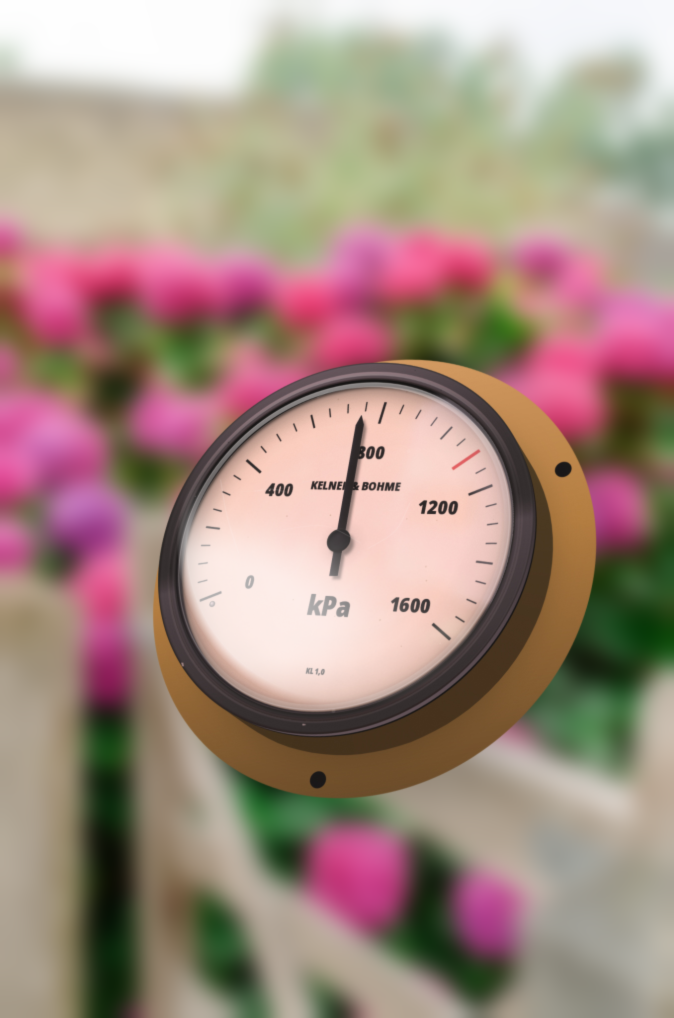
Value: 750 (kPa)
